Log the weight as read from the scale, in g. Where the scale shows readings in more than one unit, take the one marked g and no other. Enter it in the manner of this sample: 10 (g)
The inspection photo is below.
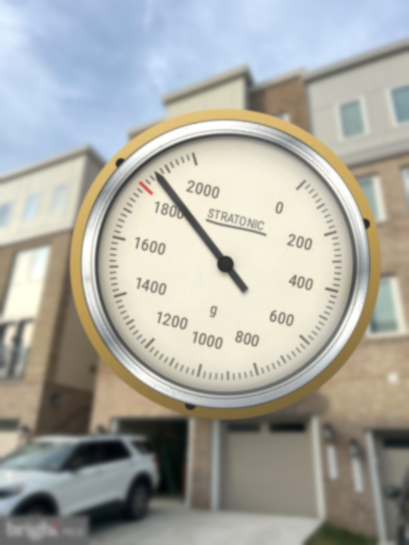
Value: 1860 (g)
